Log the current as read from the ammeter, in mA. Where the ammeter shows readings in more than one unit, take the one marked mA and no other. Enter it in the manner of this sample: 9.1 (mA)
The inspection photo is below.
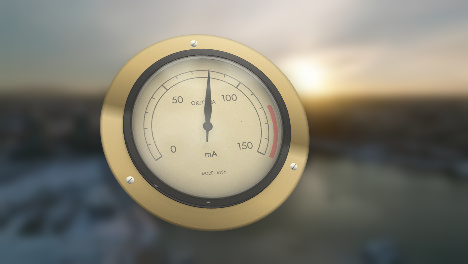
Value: 80 (mA)
